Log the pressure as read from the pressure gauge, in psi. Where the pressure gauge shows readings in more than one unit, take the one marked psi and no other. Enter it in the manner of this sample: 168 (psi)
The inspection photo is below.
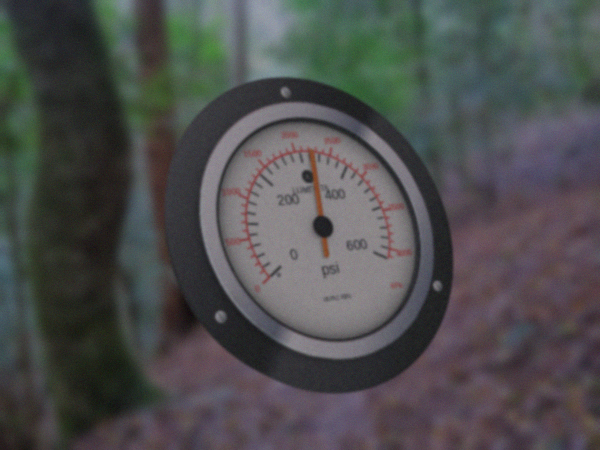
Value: 320 (psi)
